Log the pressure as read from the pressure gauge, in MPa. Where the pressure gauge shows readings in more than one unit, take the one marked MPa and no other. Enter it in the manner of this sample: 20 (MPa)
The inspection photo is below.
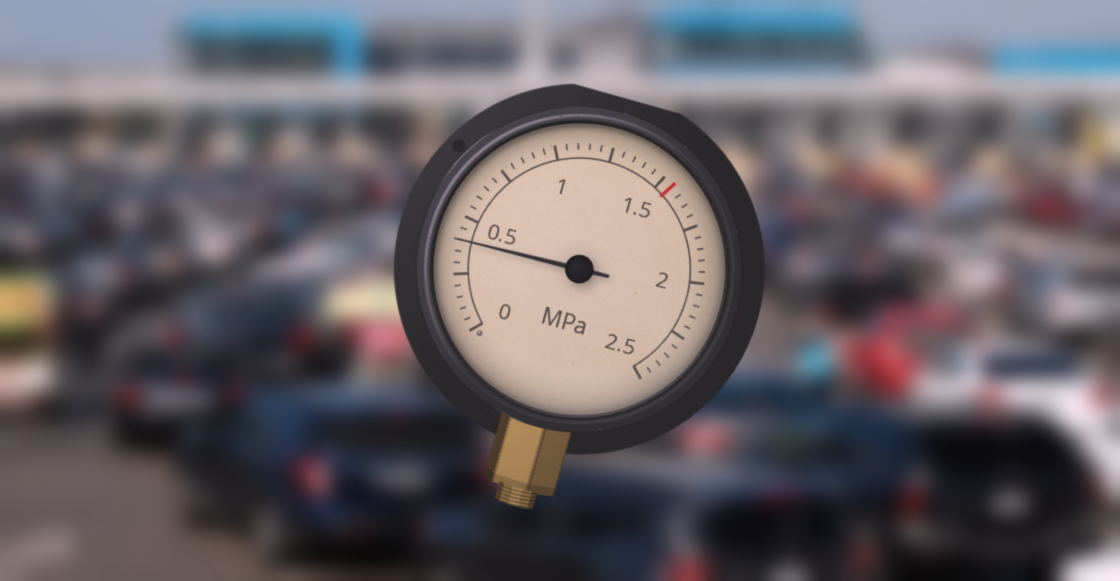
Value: 0.4 (MPa)
